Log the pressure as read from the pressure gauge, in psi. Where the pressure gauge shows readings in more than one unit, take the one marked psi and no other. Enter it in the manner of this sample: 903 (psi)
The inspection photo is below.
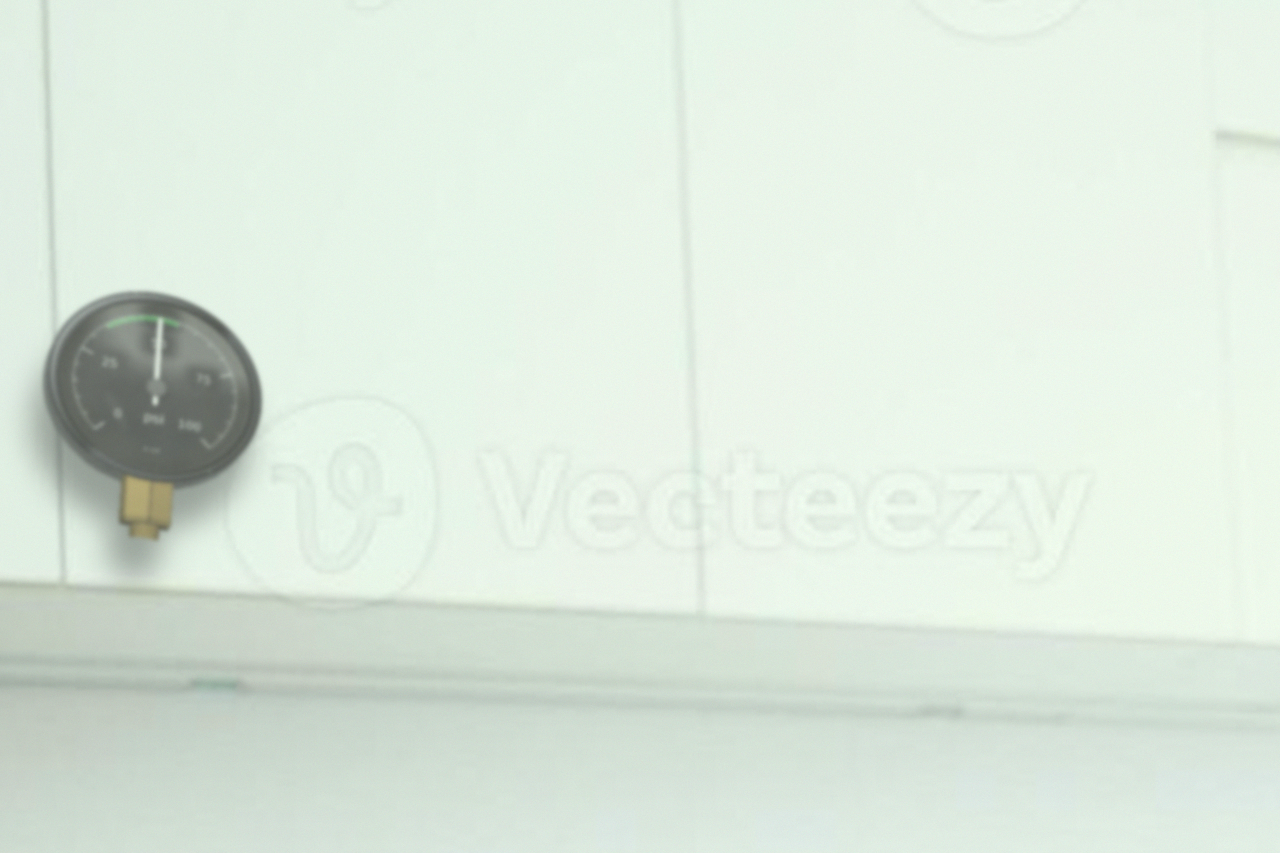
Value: 50 (psi)
